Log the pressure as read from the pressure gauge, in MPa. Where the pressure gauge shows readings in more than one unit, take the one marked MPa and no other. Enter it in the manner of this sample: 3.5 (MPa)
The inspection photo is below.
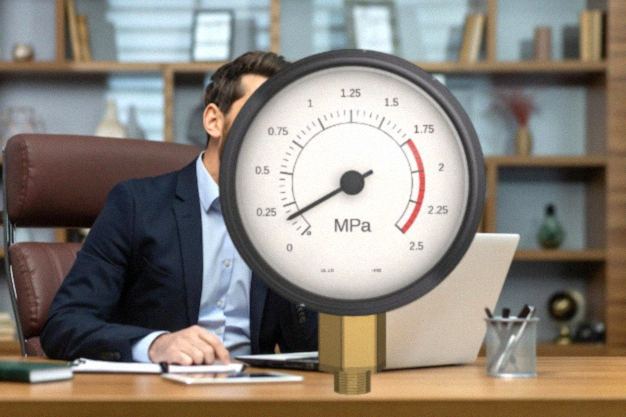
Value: 0.15 (MPa)
